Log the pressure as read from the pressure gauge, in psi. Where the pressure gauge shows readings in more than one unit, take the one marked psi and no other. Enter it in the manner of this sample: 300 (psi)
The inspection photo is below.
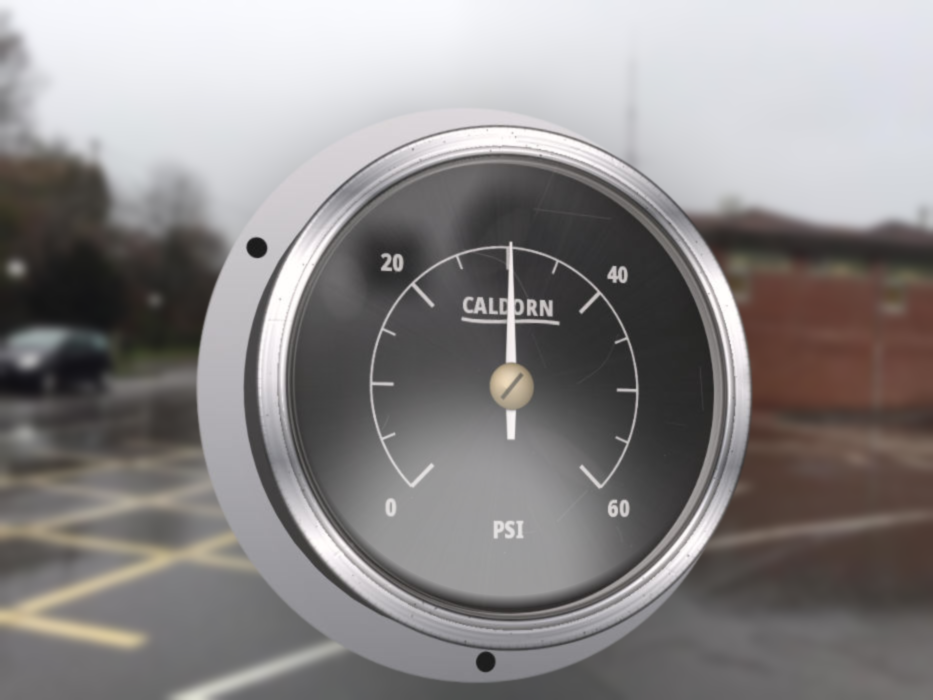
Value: 30 (psi)
